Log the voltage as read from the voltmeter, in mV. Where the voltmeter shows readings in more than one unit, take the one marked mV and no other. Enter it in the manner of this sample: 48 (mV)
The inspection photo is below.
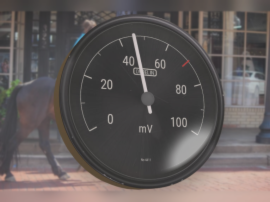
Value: 45 (mV)
